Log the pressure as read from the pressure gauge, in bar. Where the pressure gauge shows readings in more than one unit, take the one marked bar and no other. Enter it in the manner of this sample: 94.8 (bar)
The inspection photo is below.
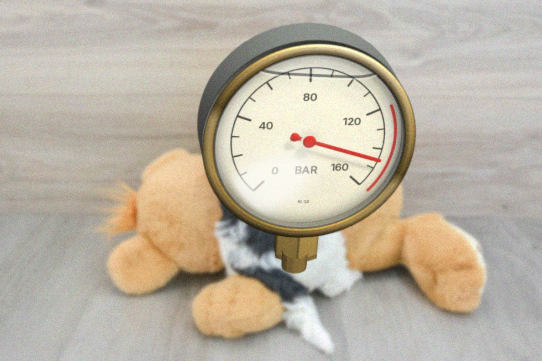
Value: 145 (bar)
